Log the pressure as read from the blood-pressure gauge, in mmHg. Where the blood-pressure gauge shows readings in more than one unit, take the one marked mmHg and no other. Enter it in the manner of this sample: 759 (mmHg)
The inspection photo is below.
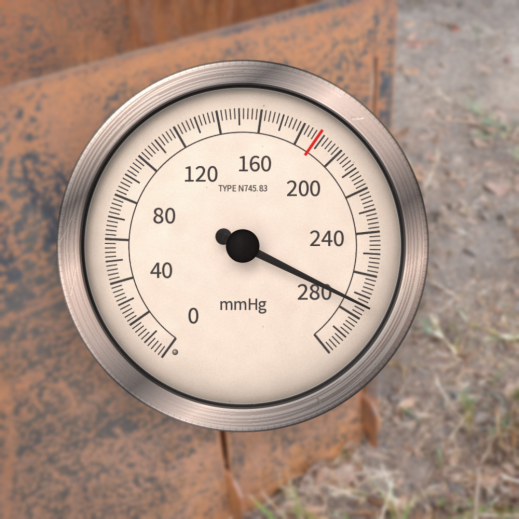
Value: 274 (mmHg)
